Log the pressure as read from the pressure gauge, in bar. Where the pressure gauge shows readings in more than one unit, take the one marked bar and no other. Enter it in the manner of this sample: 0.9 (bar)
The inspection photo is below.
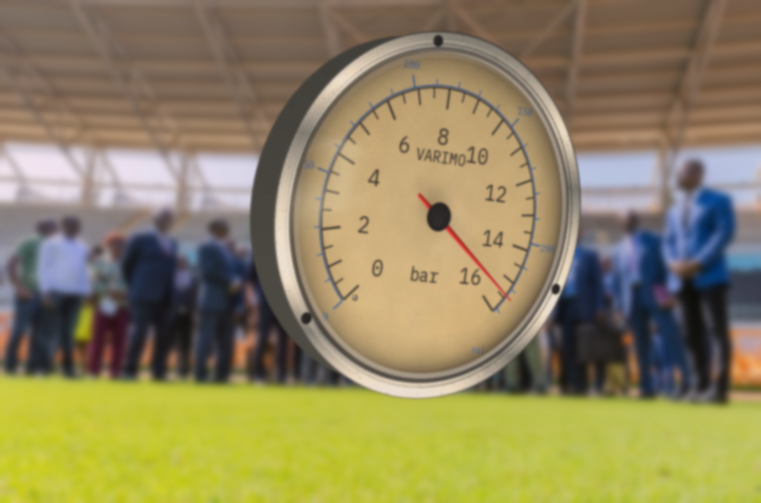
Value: 15.5 (bar)
